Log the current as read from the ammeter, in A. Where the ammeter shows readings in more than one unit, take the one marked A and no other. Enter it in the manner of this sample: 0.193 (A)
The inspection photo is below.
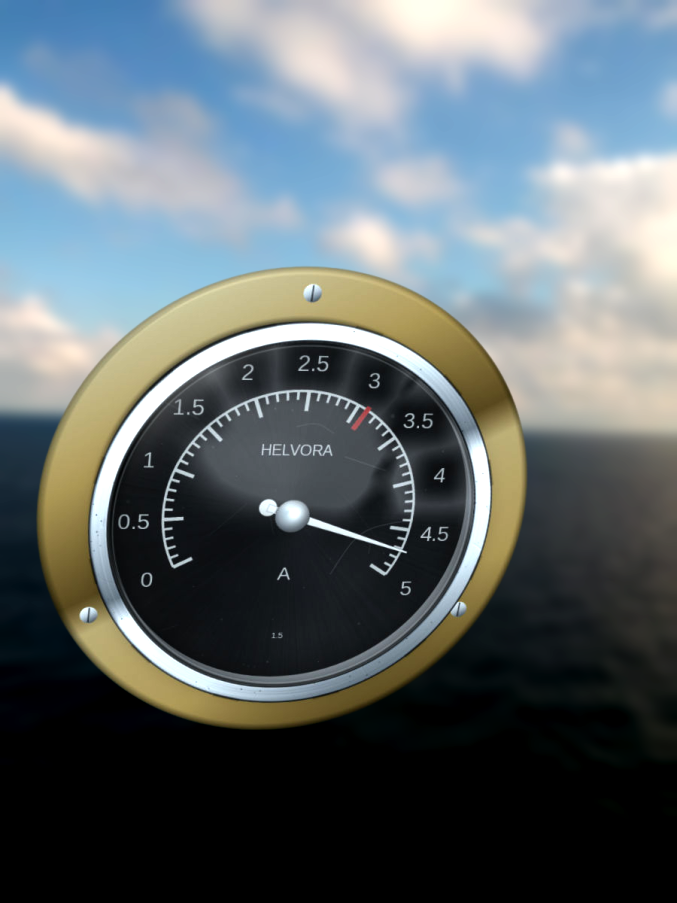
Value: 4.7 (A)
